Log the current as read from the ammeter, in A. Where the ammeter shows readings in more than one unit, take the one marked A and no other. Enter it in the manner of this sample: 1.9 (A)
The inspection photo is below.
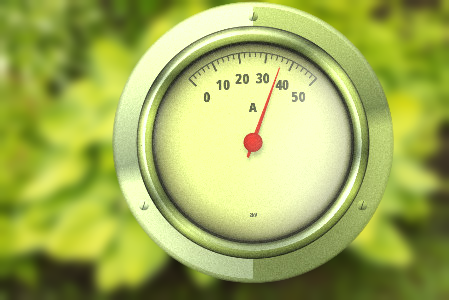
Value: 36 (A)
